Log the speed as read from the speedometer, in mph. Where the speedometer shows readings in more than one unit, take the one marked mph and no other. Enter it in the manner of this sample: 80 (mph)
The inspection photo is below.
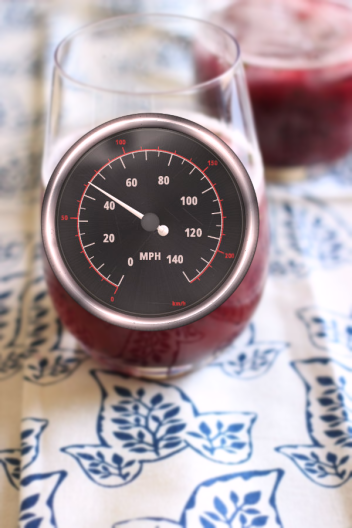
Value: 45 (mph)
